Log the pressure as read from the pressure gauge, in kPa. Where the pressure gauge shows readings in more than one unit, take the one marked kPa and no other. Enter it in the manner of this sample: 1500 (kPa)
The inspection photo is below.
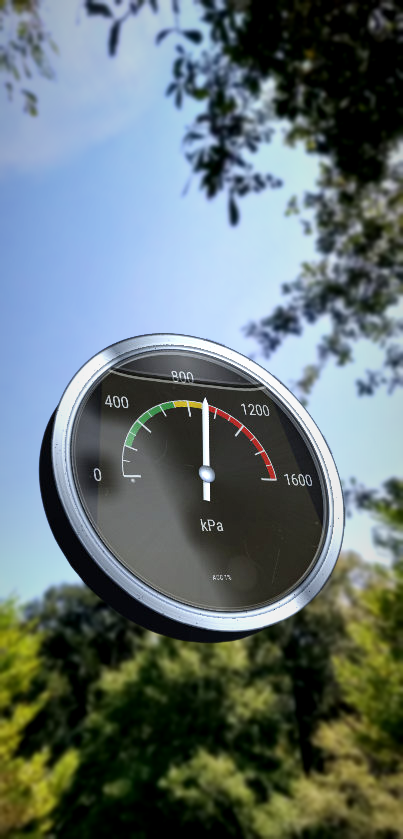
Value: 900 (kPa)
